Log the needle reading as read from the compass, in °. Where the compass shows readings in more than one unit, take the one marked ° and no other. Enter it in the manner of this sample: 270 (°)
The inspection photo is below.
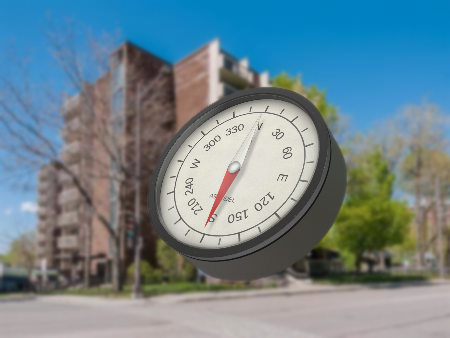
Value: 180 (°)
